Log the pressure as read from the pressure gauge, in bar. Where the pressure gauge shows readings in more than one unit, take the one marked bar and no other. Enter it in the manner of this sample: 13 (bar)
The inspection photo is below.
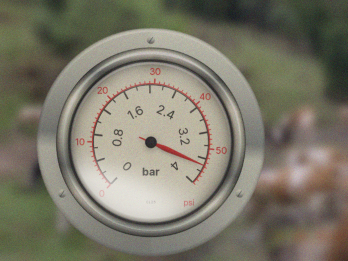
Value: 3.7 (bar)
